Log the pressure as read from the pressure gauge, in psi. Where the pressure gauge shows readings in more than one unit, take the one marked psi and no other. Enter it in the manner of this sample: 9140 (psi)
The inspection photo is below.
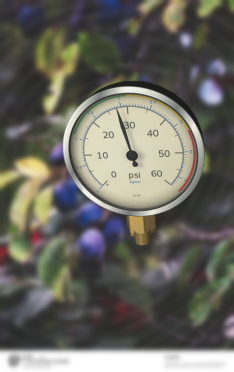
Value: 27.5 (psi)
